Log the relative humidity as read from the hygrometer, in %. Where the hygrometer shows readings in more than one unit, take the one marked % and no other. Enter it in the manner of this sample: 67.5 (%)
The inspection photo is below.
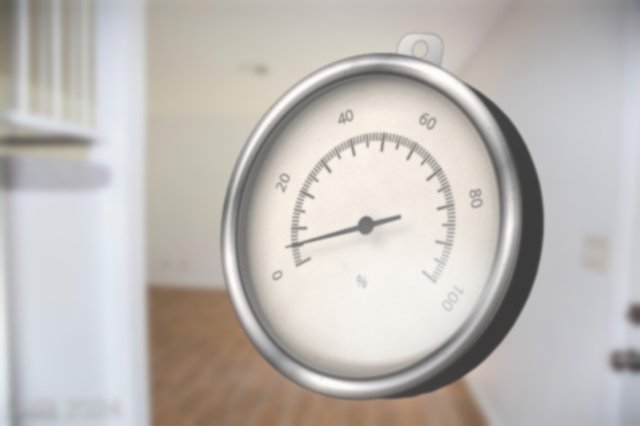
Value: 5 (%)
